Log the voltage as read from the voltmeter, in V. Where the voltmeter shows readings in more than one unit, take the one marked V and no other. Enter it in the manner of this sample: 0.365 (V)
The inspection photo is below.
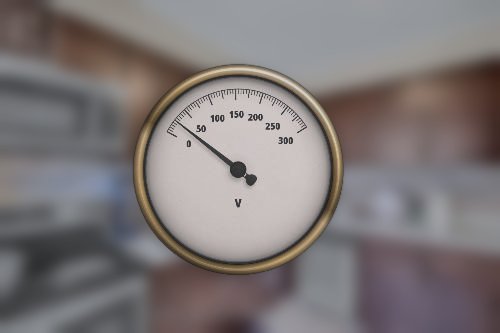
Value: 25 (V)
